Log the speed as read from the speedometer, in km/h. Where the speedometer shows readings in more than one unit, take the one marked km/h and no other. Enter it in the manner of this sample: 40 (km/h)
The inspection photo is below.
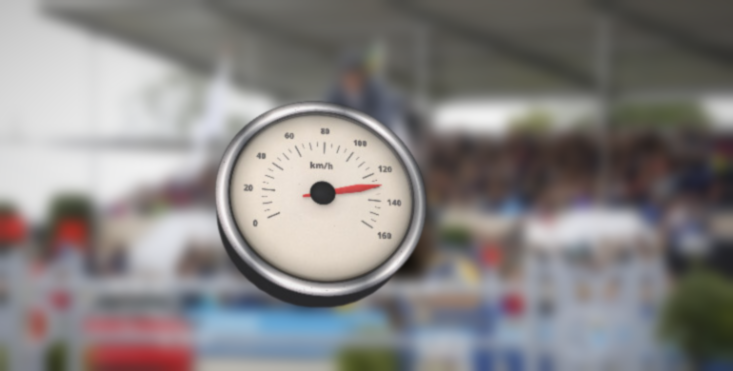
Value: 130 (km/h)
